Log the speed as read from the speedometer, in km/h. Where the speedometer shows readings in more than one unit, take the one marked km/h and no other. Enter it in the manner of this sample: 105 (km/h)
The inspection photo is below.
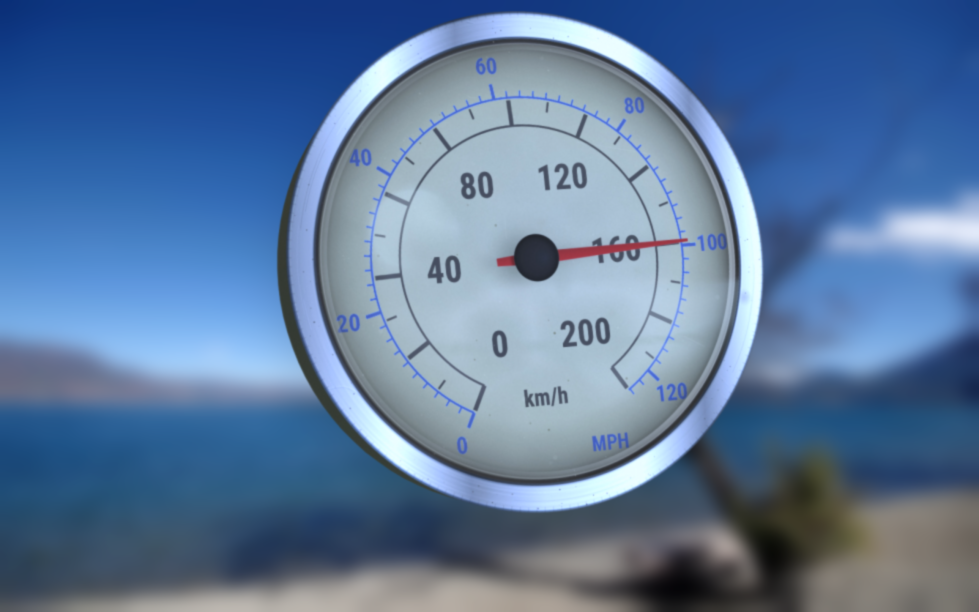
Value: 160 (km/h)
